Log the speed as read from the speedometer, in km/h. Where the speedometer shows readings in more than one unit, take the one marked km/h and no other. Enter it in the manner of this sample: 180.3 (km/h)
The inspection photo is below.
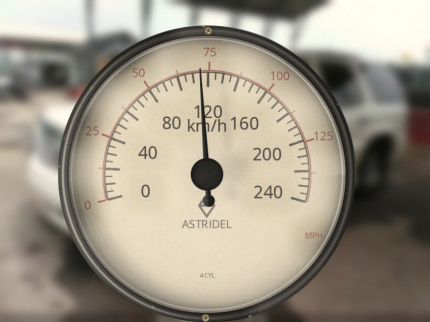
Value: 115 (km/h)
